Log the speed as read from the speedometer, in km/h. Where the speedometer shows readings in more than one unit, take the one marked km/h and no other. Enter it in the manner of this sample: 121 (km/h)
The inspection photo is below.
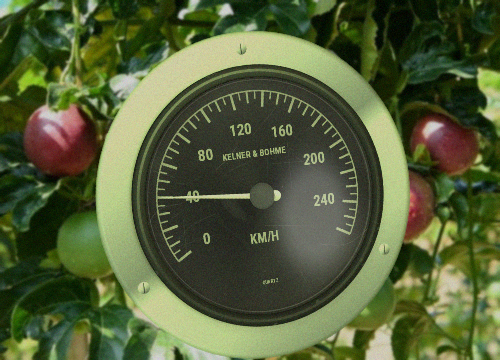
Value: 40 (km/h)
